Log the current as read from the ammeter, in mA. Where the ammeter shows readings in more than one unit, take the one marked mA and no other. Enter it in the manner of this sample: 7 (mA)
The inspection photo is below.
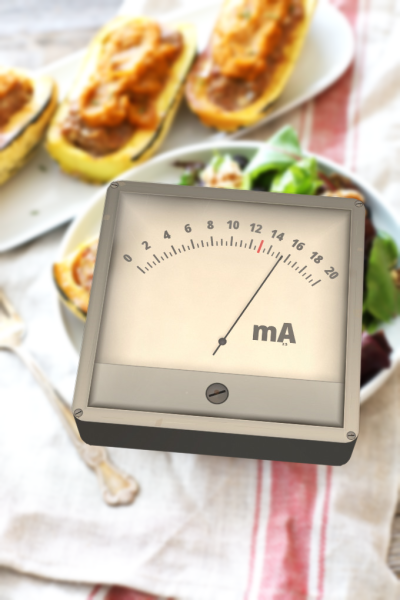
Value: 15.5 (mA)
